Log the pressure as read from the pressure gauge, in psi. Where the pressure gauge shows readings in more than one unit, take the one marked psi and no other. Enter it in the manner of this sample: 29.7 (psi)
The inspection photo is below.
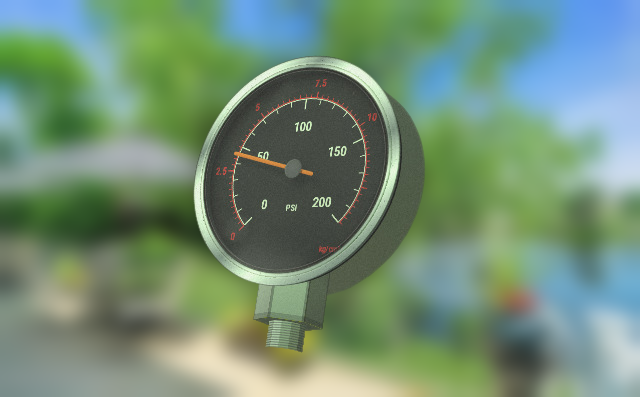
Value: 45 (psi)
